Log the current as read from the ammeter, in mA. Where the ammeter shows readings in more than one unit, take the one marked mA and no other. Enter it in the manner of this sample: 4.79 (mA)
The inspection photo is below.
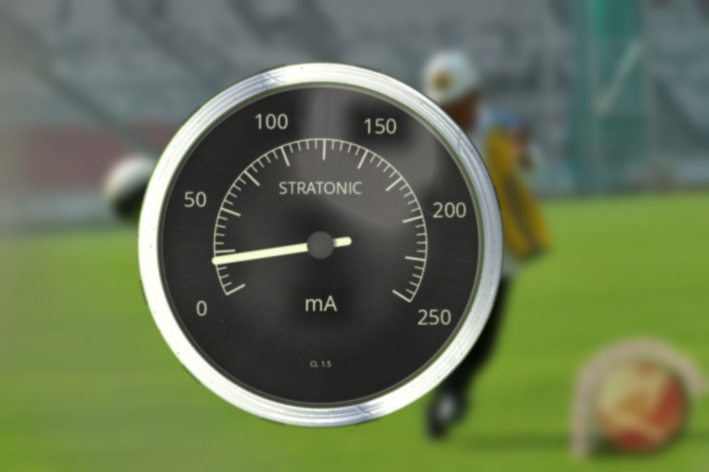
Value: 20 (mA)
